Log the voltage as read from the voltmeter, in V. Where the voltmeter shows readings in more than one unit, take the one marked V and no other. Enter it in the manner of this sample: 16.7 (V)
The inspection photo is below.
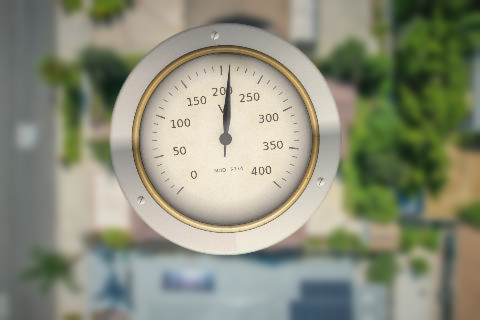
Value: 210 (V)
